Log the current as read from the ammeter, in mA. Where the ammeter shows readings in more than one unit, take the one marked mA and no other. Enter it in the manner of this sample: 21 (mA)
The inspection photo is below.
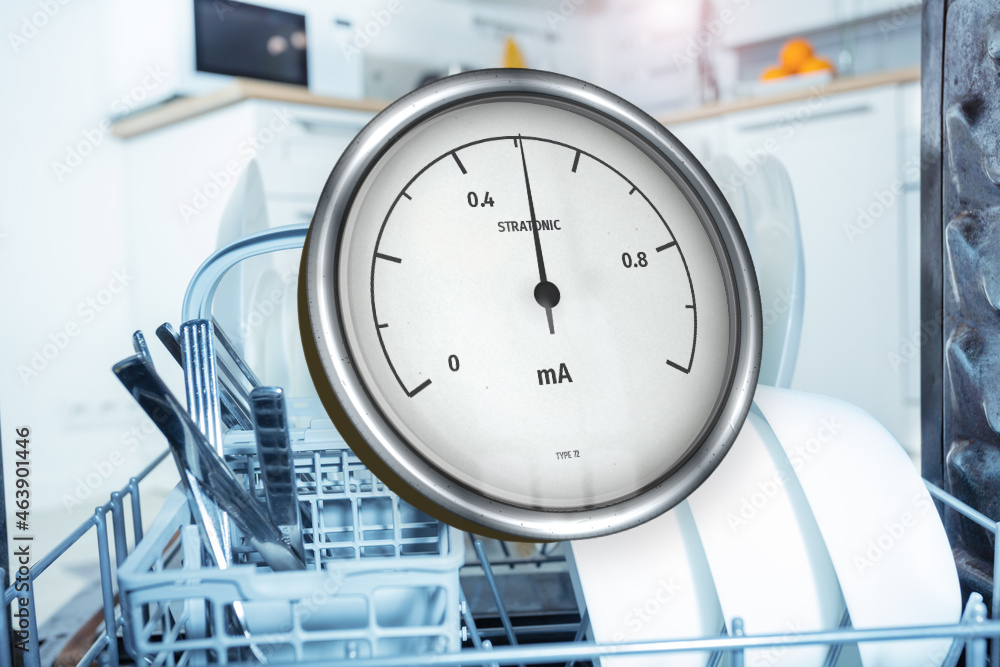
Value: 0.5 (mA)
